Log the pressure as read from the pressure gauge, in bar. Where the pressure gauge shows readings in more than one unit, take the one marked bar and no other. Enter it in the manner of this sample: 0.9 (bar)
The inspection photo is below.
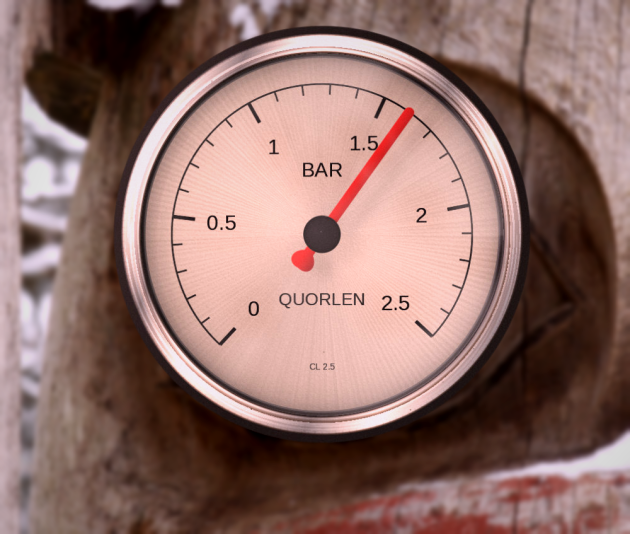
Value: 1.6 (bar)
